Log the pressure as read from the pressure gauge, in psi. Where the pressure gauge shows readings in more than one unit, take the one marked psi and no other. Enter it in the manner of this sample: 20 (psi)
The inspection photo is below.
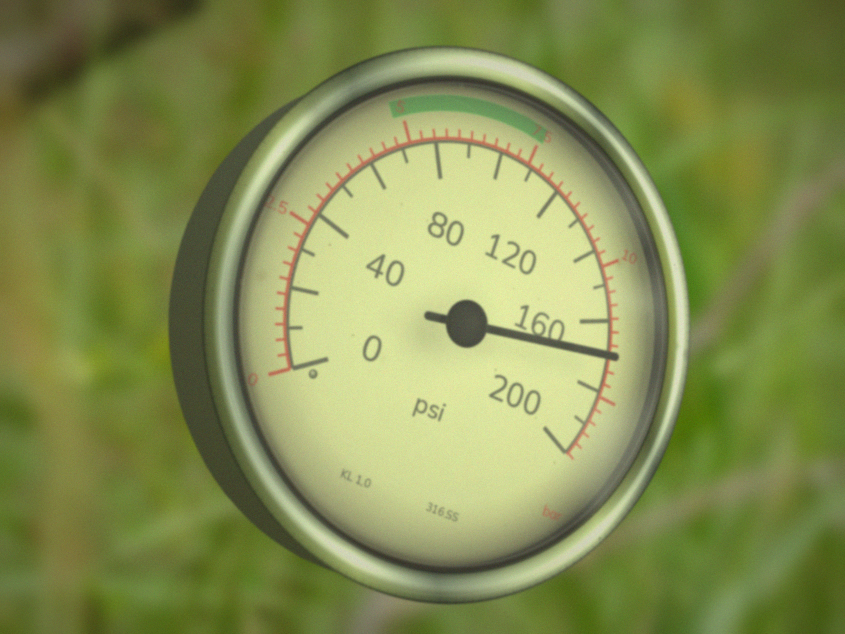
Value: 170 (psi)
